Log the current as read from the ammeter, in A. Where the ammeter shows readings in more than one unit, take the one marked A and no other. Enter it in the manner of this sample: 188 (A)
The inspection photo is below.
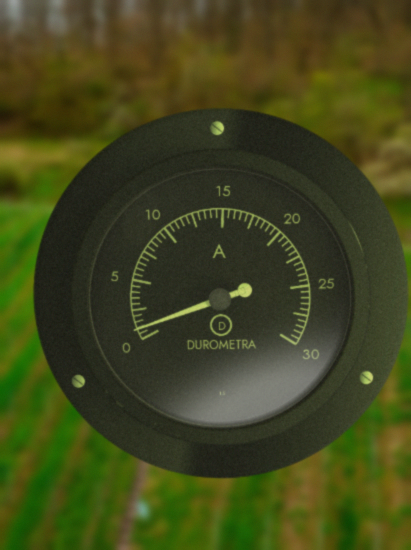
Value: 1 (A)
